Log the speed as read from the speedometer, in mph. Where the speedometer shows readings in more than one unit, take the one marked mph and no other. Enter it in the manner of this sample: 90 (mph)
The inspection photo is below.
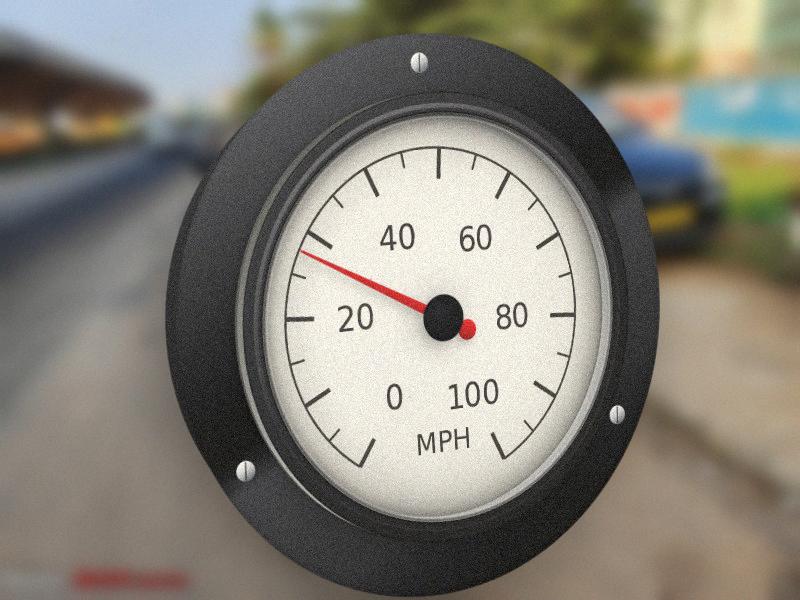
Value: 27.5 (mph)
